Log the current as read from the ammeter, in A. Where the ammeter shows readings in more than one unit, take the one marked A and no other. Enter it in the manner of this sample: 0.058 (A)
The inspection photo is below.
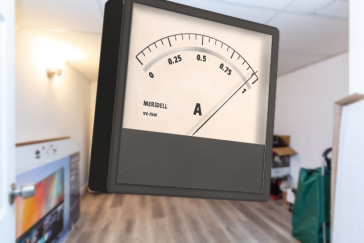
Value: 0.95 (A)
